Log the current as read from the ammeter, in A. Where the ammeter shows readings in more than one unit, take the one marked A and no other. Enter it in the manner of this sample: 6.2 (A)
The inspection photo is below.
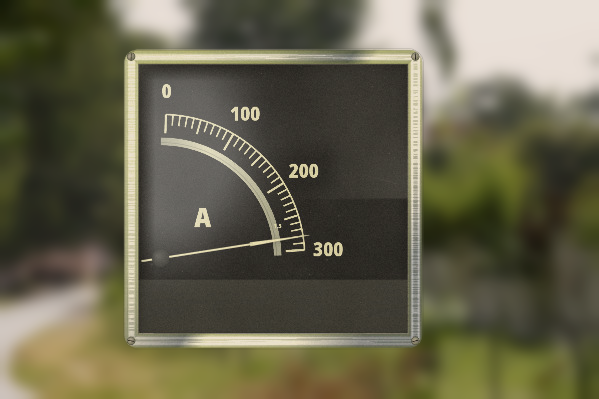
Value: 280 (A)
